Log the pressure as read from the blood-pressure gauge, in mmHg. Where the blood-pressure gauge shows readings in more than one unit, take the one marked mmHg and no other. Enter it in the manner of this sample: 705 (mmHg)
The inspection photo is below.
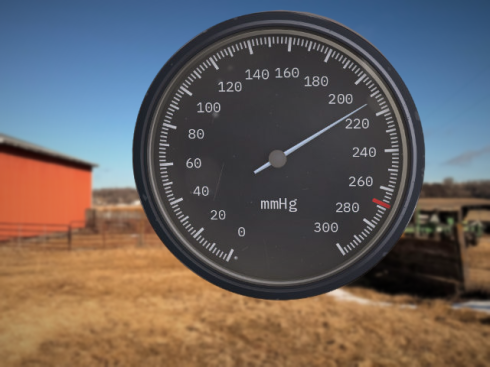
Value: 212 (mmHg)
